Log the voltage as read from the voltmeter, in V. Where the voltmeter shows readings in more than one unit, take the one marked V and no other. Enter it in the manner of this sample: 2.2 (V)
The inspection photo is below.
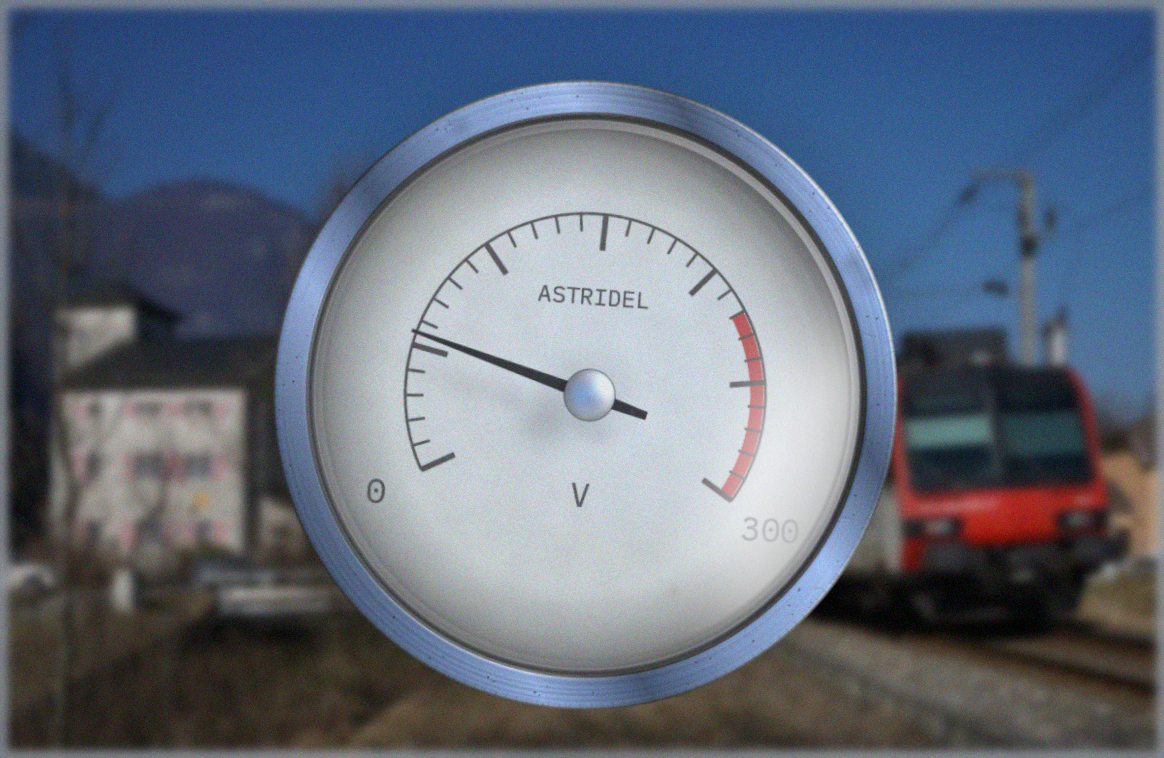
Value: 55 (V)
